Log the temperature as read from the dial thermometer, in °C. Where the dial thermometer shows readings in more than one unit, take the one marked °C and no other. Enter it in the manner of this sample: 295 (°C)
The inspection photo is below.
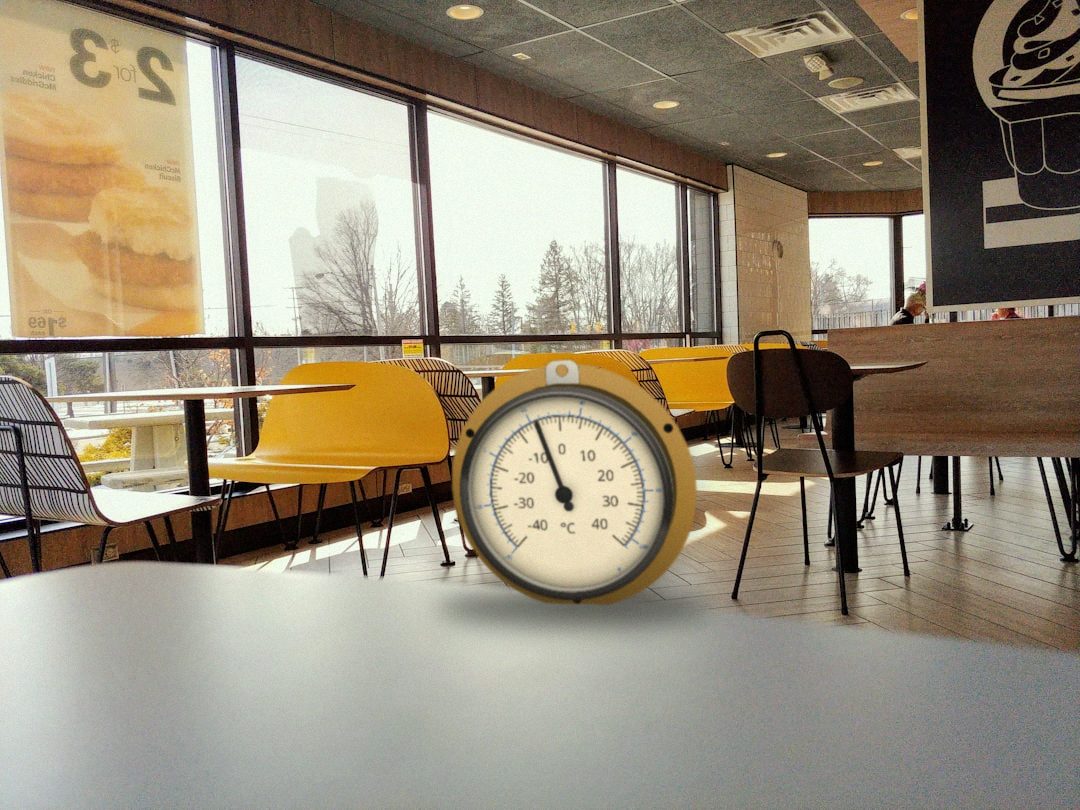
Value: -5 (°C)
